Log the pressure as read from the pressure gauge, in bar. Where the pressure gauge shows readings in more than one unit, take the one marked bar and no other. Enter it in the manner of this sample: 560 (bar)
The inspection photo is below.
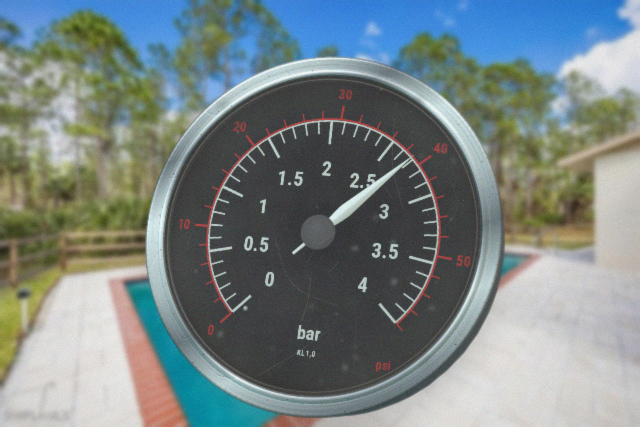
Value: 2.7 (bar)
